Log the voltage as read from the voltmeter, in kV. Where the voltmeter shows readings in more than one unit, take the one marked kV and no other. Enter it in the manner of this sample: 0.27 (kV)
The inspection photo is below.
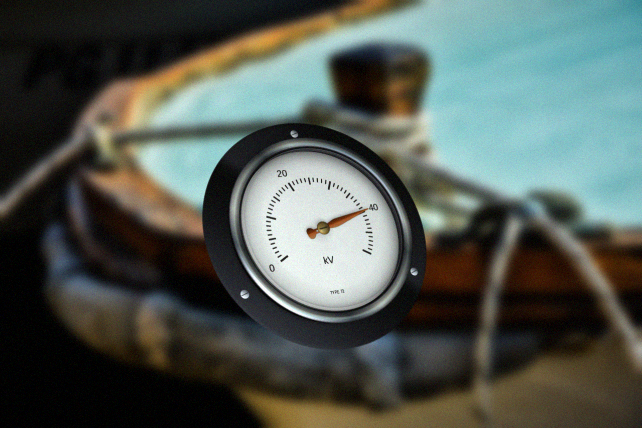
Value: 40 (kV)
